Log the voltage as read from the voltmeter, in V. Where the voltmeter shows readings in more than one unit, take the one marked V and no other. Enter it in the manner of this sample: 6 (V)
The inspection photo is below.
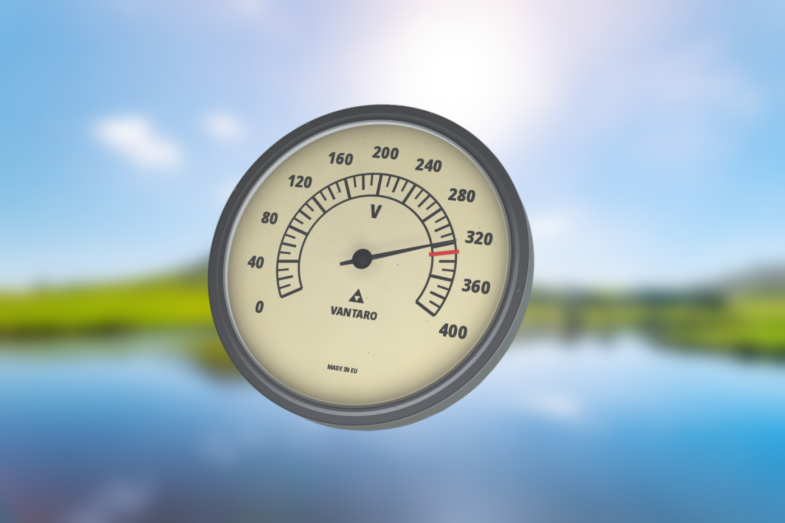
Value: 320 (V)
